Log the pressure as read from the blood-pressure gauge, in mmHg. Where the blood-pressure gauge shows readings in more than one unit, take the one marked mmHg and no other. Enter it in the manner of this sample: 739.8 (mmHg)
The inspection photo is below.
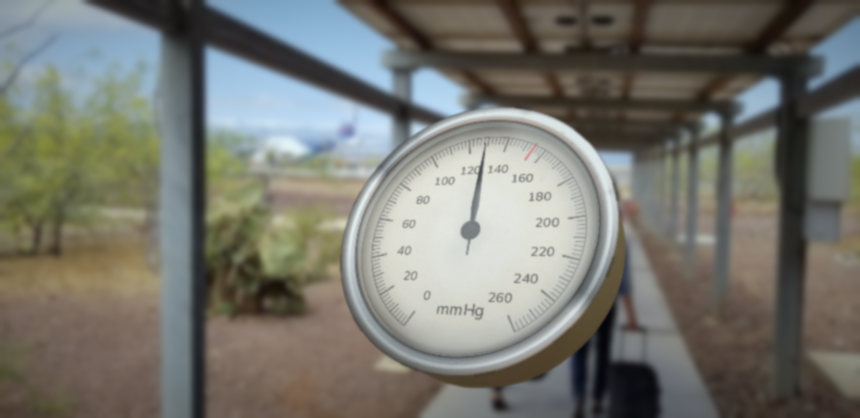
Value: 130 (mmHg)
